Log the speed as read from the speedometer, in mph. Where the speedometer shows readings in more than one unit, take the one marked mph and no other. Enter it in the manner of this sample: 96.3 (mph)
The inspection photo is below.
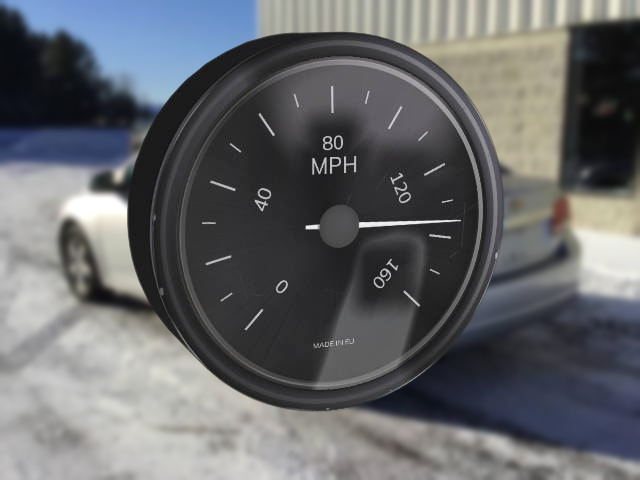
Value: 135 (mph)
